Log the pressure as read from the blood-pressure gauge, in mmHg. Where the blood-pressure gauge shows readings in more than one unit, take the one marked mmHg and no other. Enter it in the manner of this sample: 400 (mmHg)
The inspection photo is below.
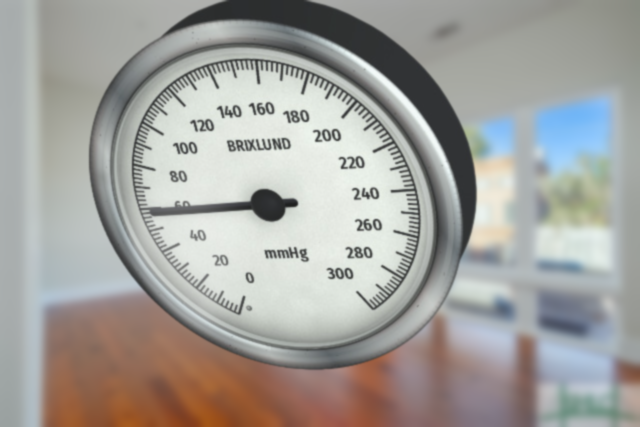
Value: 60 (mmHg)
